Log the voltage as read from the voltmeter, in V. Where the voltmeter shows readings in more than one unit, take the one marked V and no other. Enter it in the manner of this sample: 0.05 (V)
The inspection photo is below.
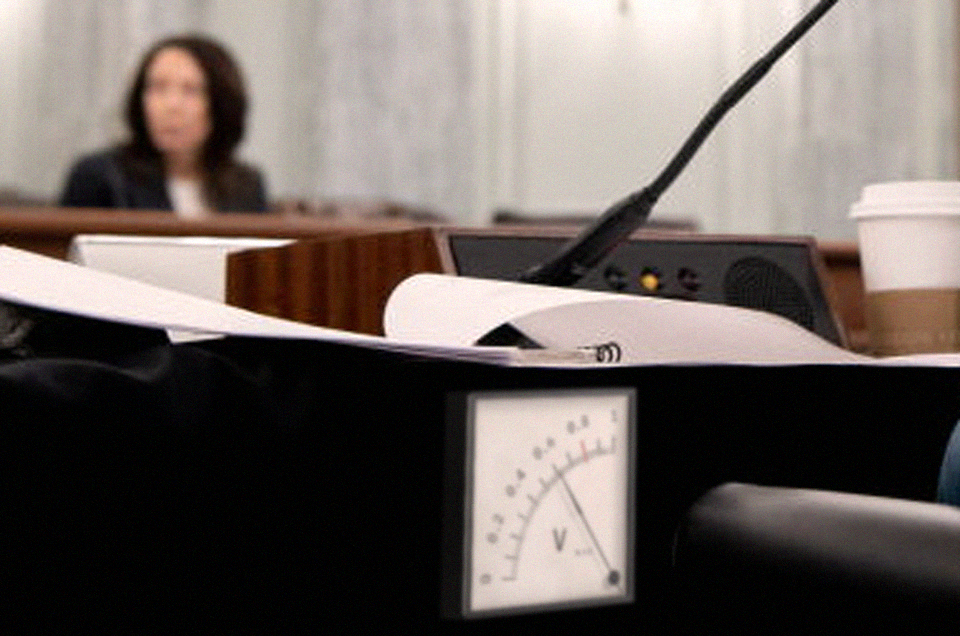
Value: 0.6 (V)
